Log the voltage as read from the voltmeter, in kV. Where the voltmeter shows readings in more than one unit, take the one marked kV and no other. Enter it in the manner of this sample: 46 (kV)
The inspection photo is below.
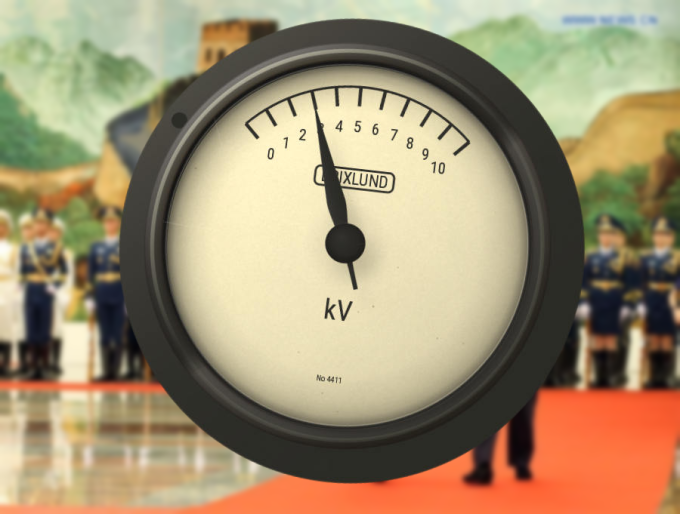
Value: 3 (kV)
